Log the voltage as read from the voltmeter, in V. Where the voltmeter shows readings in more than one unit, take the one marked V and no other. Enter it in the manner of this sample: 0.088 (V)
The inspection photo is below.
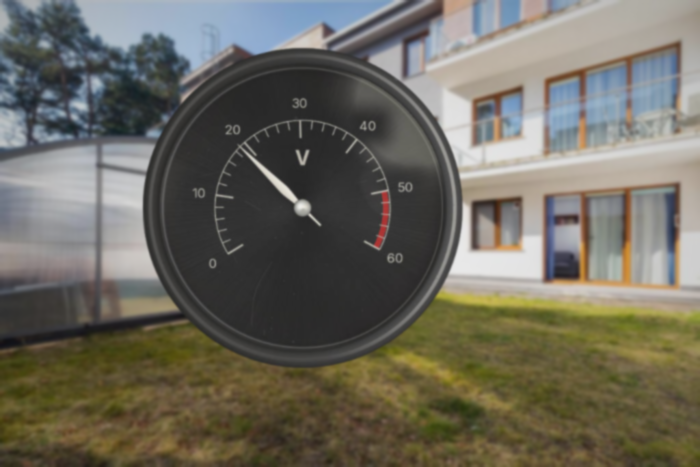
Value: 19 (V)
